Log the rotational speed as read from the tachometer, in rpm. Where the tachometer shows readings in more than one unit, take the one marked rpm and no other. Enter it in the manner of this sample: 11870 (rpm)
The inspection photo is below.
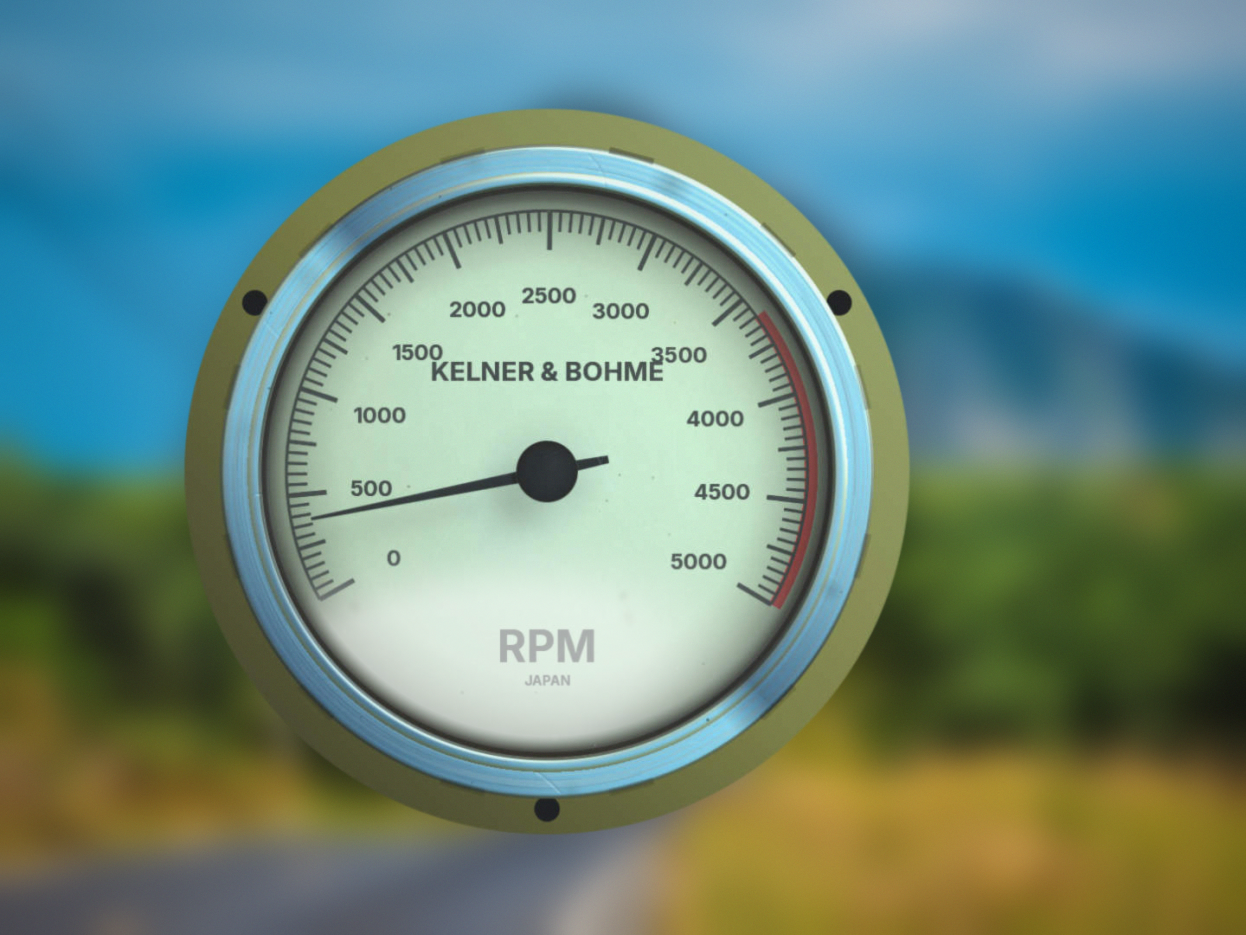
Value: 375 (rpm)
